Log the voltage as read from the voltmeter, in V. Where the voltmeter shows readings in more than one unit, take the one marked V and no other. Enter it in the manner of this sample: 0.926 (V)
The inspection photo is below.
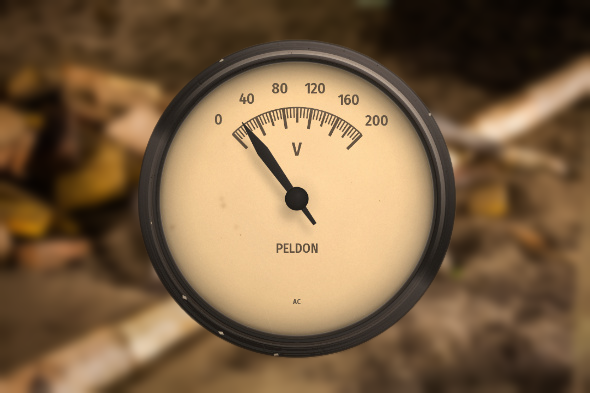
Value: 20 (V)
